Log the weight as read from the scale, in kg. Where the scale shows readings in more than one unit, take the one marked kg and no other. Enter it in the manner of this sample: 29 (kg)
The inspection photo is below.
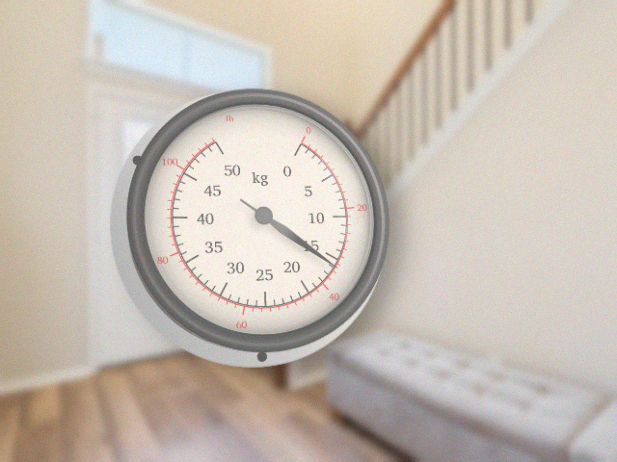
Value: 16 (kg)
